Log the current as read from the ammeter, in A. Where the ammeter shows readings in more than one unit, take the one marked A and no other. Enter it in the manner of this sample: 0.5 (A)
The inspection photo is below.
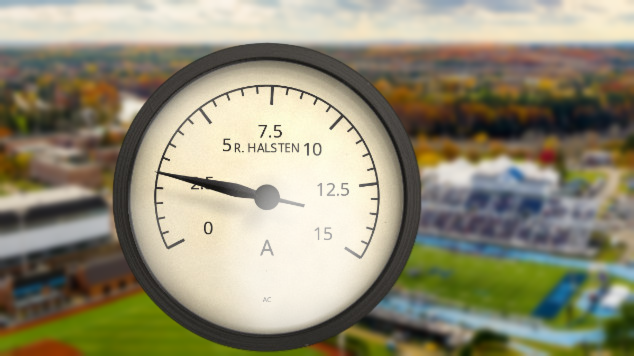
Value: 2.5 (A)
